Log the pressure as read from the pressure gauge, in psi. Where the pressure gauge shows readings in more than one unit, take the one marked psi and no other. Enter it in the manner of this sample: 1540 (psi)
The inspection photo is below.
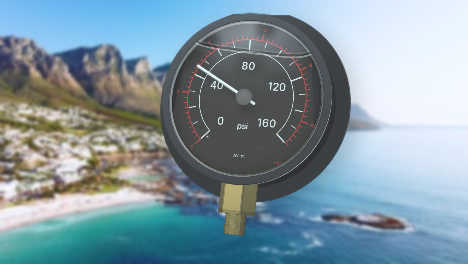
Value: 45 (psi)
